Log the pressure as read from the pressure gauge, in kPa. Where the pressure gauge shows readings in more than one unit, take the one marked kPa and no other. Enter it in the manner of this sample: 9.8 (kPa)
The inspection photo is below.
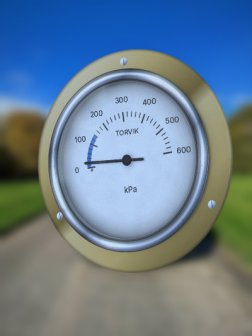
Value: 20 (kPa)
